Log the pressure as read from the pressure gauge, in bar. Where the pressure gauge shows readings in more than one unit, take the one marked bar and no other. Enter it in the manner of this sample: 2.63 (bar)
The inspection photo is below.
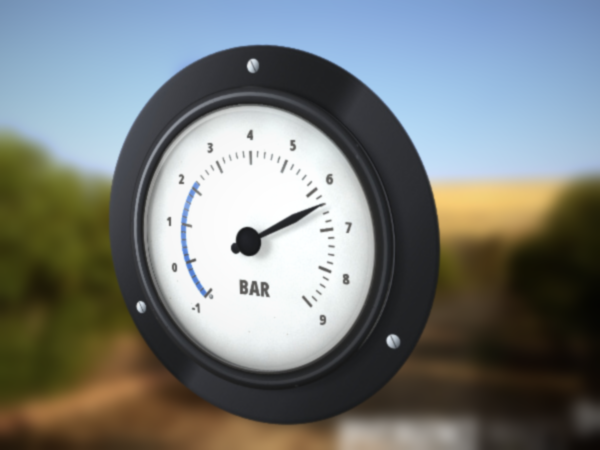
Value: 6.4 (bar)
